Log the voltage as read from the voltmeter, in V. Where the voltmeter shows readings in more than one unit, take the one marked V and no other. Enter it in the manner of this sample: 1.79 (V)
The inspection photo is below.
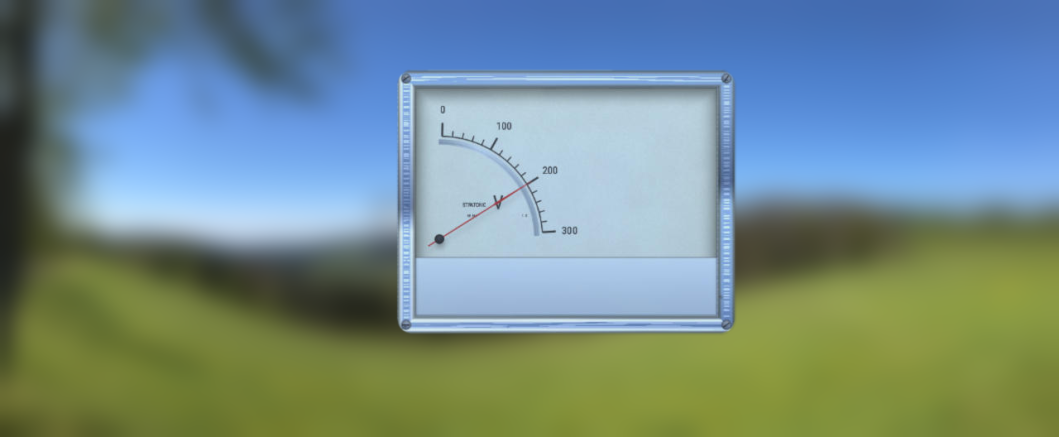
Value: 200 (V)
